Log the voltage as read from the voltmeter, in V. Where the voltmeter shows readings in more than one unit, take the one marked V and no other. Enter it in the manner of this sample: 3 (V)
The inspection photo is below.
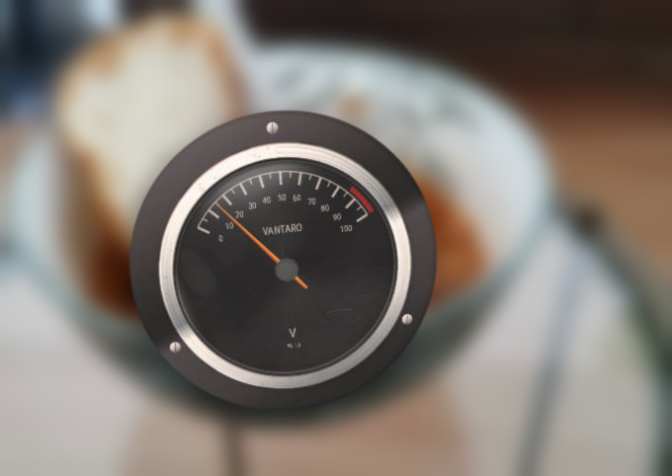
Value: 15 (V)
